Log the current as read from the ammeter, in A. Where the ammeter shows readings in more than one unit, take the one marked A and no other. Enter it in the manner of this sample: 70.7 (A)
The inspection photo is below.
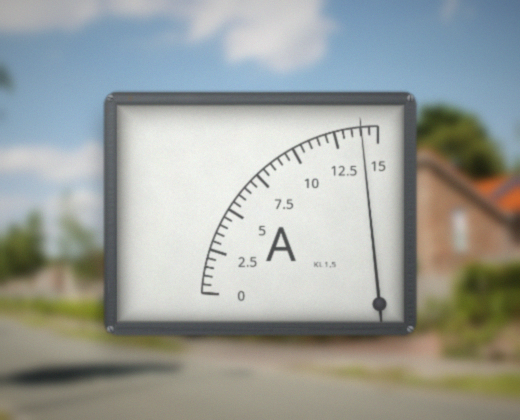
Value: 14 (A)
